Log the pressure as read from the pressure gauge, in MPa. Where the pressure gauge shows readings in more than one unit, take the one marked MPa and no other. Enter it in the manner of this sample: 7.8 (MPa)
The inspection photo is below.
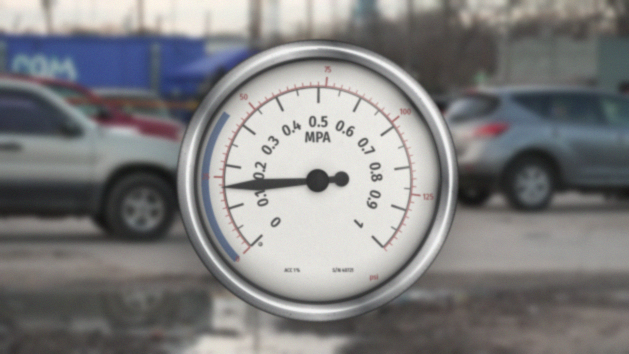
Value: 0.15 (MPa)
